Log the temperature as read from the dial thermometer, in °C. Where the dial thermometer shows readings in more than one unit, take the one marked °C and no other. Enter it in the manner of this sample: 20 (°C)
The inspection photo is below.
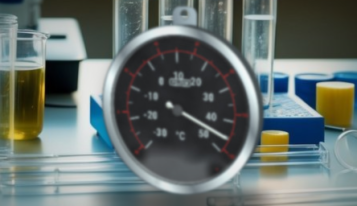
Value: 45 (°C)
